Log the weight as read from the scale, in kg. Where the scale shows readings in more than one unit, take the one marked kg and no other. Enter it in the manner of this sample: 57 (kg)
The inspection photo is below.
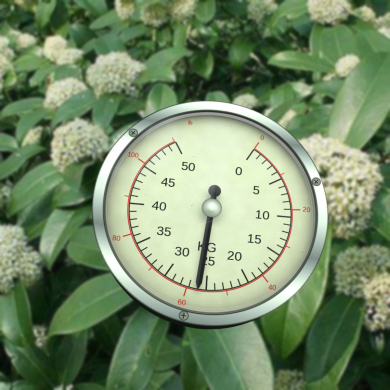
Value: 26 (kg)
